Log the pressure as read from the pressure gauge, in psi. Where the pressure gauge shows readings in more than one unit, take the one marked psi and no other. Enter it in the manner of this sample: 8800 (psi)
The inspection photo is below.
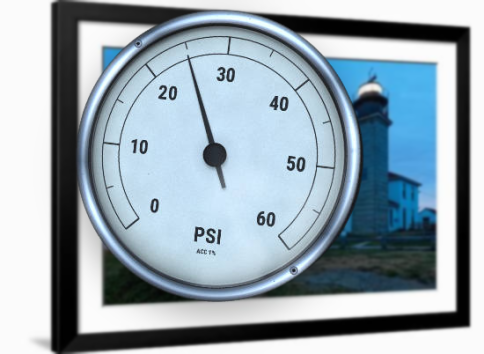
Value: 25 (psi)
